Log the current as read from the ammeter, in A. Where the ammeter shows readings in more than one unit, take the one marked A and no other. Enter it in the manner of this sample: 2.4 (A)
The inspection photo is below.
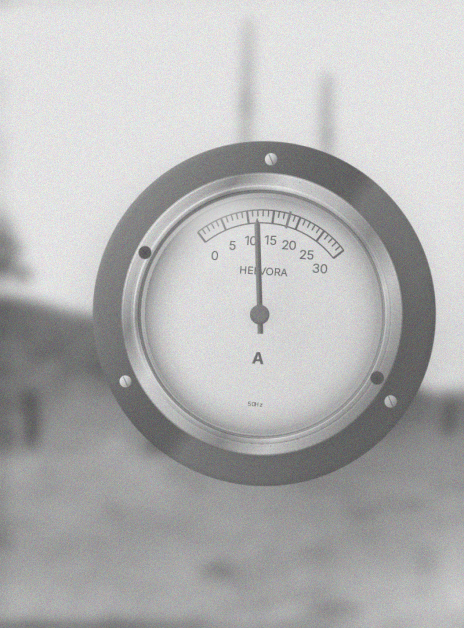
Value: 12 (A)
